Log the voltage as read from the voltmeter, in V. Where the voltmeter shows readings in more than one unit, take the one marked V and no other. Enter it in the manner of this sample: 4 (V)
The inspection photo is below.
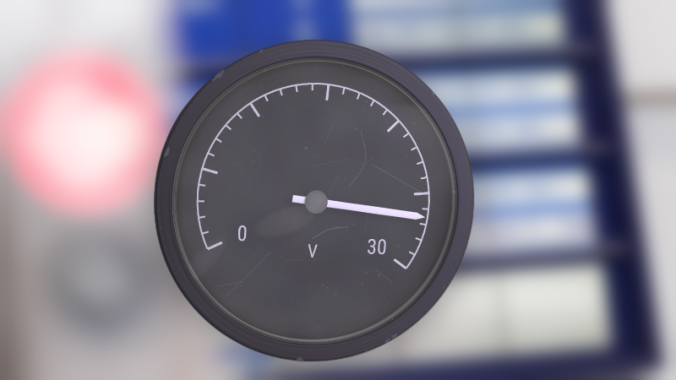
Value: 26.5 (V)
